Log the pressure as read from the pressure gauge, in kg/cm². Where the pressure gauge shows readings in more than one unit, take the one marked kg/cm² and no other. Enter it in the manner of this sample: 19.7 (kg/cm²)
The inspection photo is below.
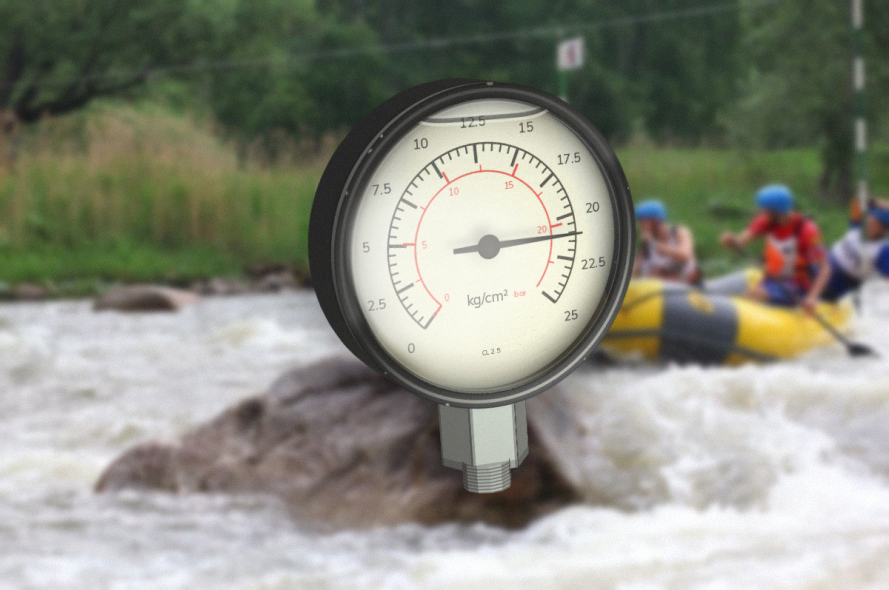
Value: 21 (kg/cm²)
